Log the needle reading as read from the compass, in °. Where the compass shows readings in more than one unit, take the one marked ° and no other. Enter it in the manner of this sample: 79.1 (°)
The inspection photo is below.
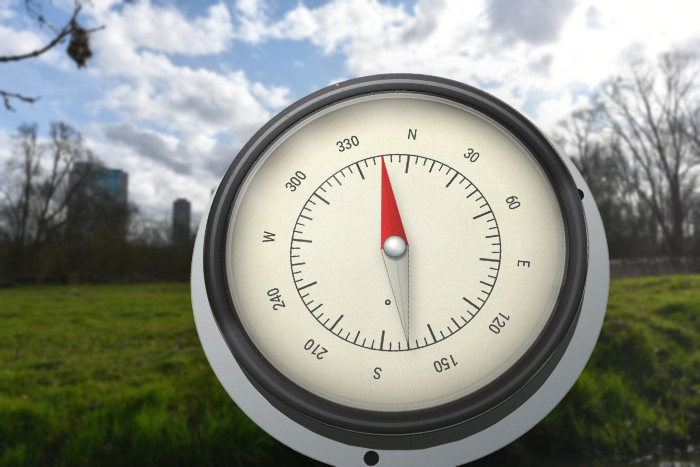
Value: 345 (°)
